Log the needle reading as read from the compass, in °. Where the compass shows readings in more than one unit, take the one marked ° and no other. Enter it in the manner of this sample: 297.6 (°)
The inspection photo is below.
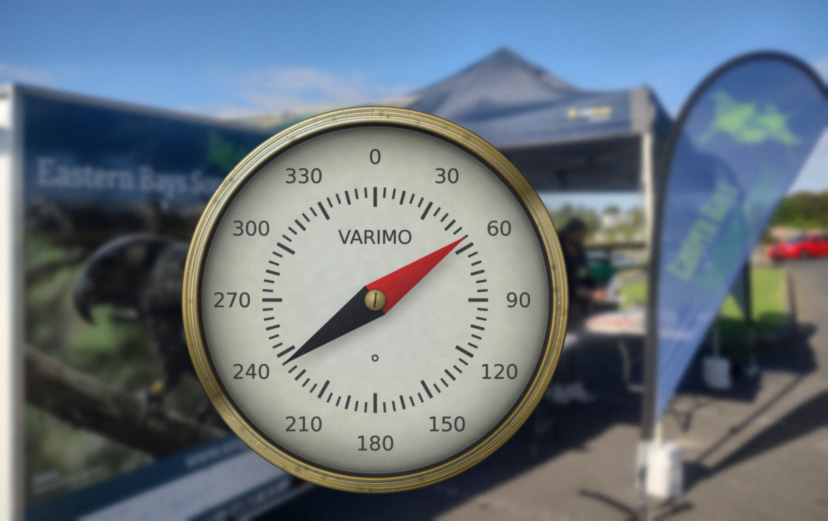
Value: 55 (°)
